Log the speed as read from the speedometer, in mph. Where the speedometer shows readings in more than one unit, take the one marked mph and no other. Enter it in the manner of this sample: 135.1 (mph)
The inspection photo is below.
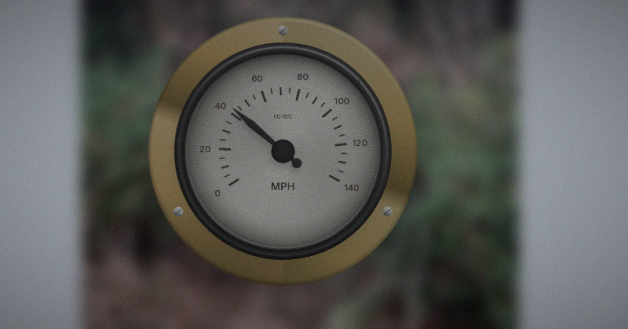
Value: 42.5 (mph)
